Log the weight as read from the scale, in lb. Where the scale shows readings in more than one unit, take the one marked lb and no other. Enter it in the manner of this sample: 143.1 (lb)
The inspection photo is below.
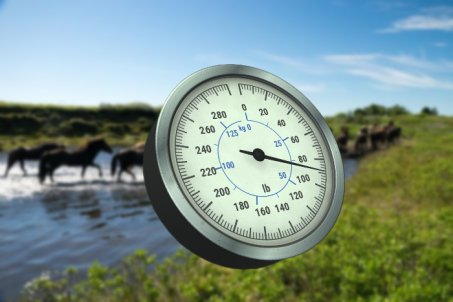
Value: 90 (lb)
